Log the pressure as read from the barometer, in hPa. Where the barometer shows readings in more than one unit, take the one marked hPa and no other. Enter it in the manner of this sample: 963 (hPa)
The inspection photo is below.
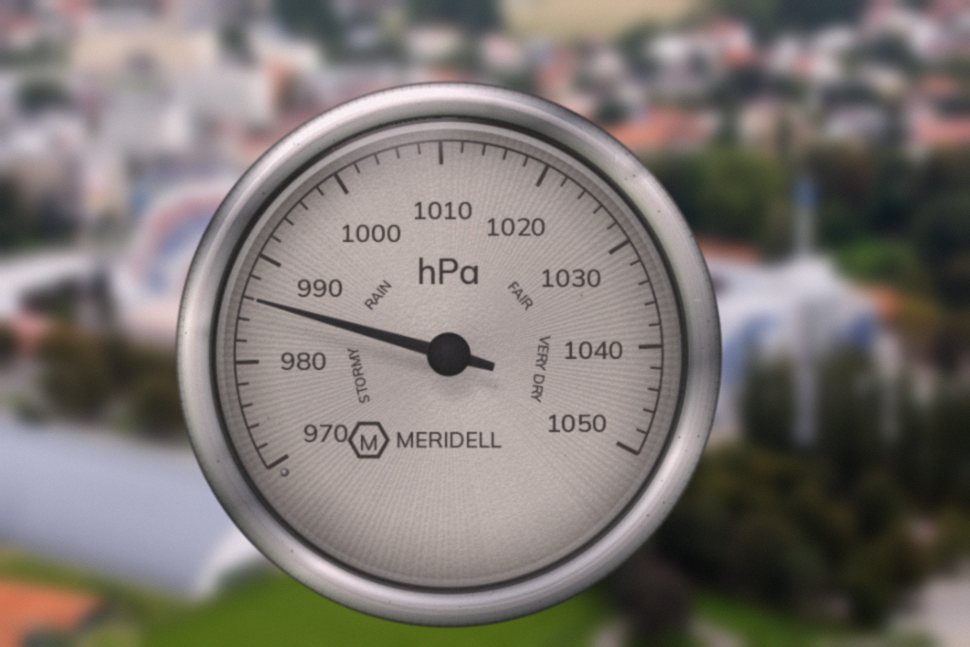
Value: 986 (hPa)
